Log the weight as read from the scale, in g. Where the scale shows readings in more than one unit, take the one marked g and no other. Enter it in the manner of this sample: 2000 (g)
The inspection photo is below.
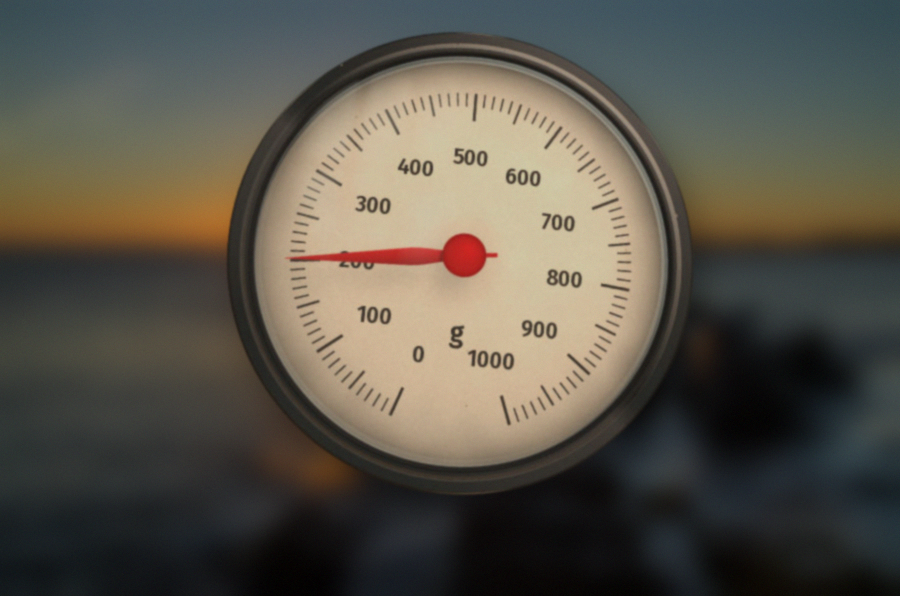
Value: 200 (g)
